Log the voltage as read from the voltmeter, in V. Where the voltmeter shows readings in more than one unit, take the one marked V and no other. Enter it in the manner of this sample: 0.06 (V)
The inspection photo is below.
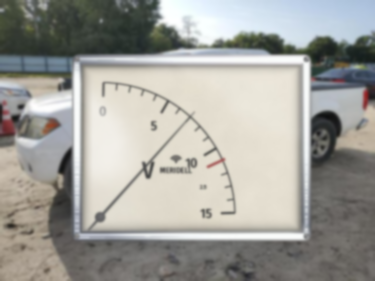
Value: 7 (V)
